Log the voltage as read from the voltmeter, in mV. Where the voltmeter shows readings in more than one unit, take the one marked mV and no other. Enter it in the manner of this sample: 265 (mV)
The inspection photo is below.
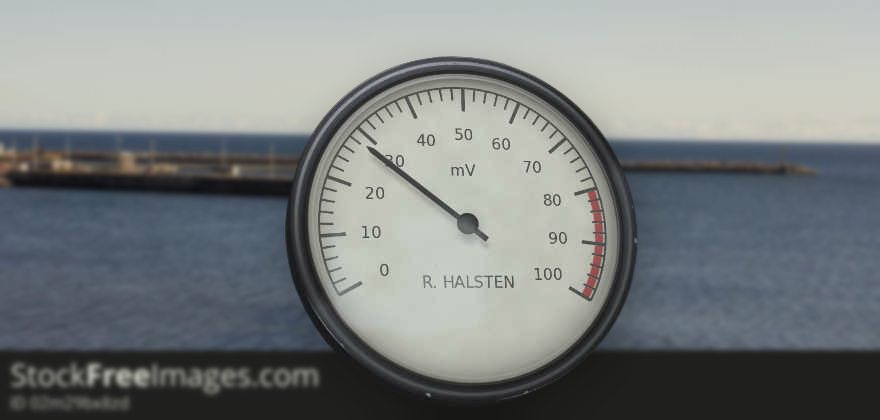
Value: 28 (mV)
